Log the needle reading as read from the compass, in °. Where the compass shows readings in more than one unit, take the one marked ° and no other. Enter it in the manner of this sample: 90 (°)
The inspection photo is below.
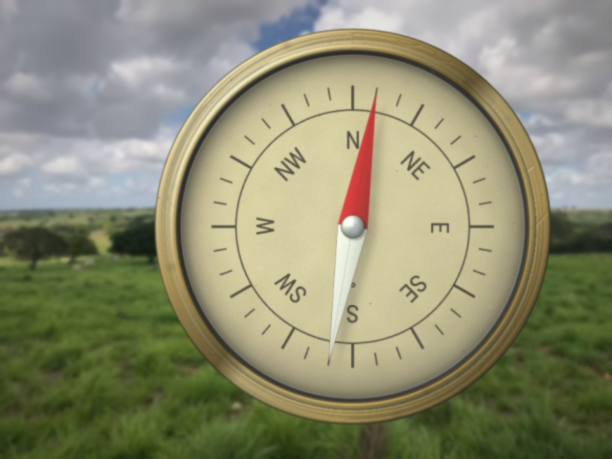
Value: 10 (°)
